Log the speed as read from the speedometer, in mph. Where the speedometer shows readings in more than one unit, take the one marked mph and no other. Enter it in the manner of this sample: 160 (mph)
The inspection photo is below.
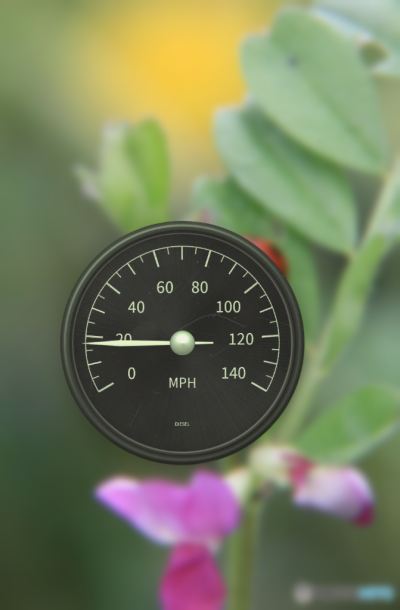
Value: 17.5 (mph)
